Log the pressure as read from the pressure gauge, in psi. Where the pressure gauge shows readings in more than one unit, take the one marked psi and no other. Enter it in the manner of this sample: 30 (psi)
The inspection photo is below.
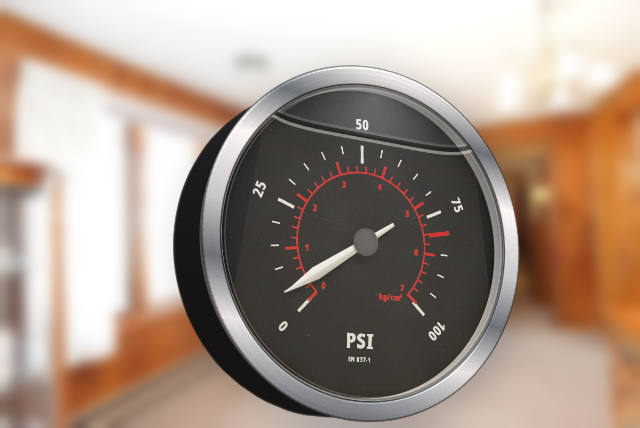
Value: 5 (psi)
